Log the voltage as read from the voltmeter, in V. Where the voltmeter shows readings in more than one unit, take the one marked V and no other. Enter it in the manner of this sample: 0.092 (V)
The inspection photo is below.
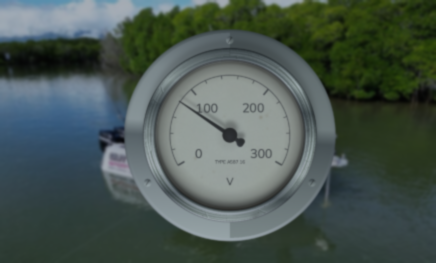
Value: 80 (V)
